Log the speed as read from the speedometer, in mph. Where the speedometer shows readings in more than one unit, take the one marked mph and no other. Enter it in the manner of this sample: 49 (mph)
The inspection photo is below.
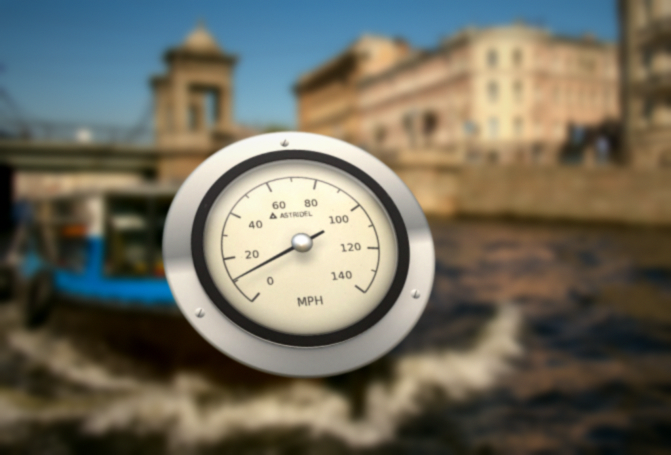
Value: 10 (mph)
